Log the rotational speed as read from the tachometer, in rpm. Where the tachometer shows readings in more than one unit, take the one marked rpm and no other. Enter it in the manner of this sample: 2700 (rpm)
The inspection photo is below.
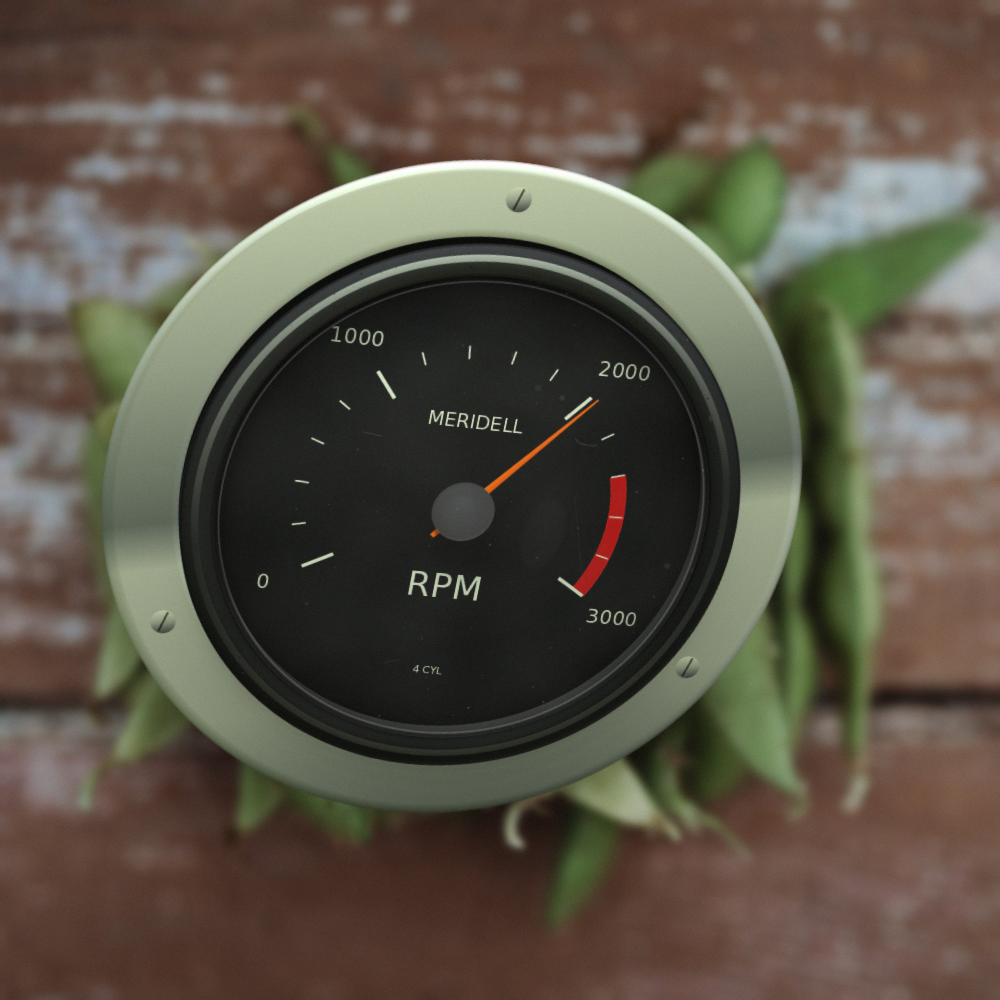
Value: 2000 (rpm)
